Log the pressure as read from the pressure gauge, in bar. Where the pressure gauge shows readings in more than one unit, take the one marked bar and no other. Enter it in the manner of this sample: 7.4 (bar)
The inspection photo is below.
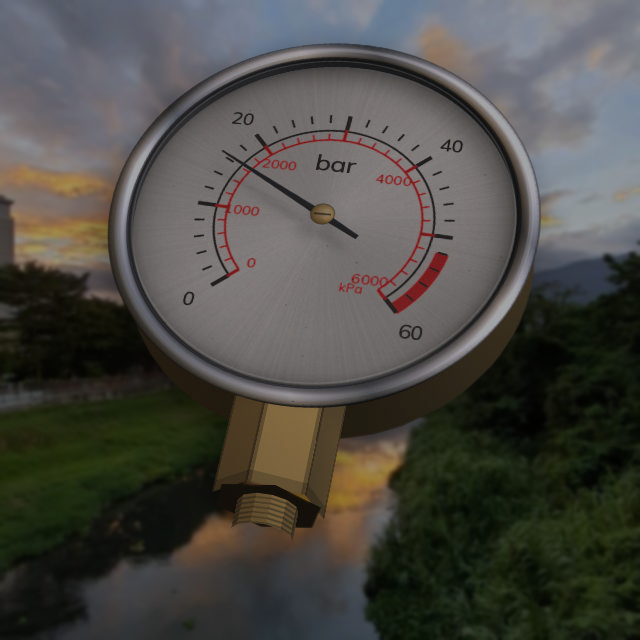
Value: 16 (bar)
